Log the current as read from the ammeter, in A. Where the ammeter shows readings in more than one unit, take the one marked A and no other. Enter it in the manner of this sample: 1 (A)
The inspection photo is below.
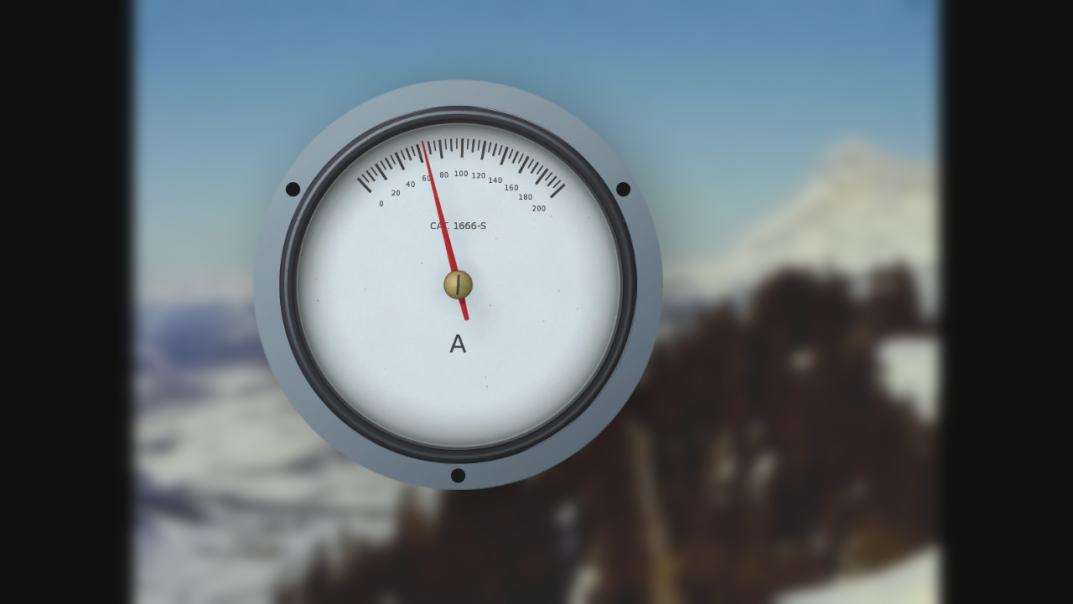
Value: 65 (A)
